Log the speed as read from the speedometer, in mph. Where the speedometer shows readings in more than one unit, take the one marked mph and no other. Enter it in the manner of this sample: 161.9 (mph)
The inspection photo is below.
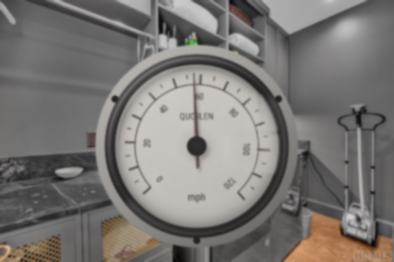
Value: 57.5 (mph)
